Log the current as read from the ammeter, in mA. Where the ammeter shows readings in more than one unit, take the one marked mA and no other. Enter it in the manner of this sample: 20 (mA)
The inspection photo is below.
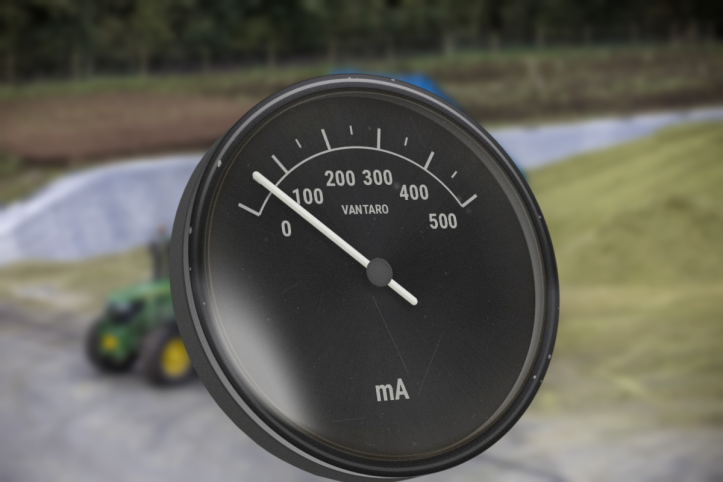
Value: 50 (mA)
